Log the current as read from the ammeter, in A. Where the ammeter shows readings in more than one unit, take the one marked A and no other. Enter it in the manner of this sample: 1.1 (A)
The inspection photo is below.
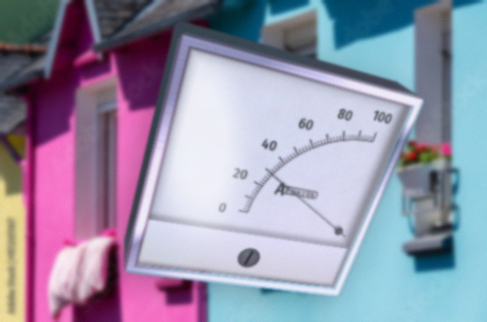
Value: 30 (A)
